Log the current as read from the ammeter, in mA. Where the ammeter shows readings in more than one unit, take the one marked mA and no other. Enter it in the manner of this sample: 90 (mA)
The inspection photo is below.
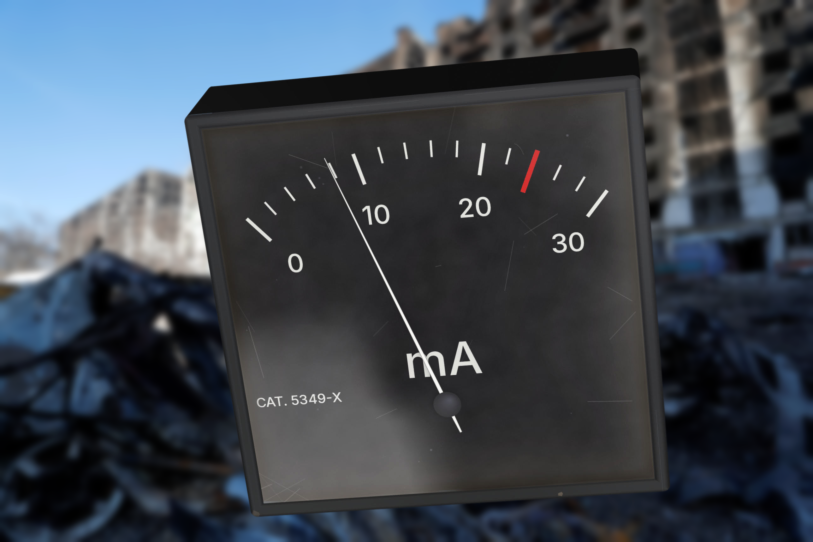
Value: 8 (mA)
